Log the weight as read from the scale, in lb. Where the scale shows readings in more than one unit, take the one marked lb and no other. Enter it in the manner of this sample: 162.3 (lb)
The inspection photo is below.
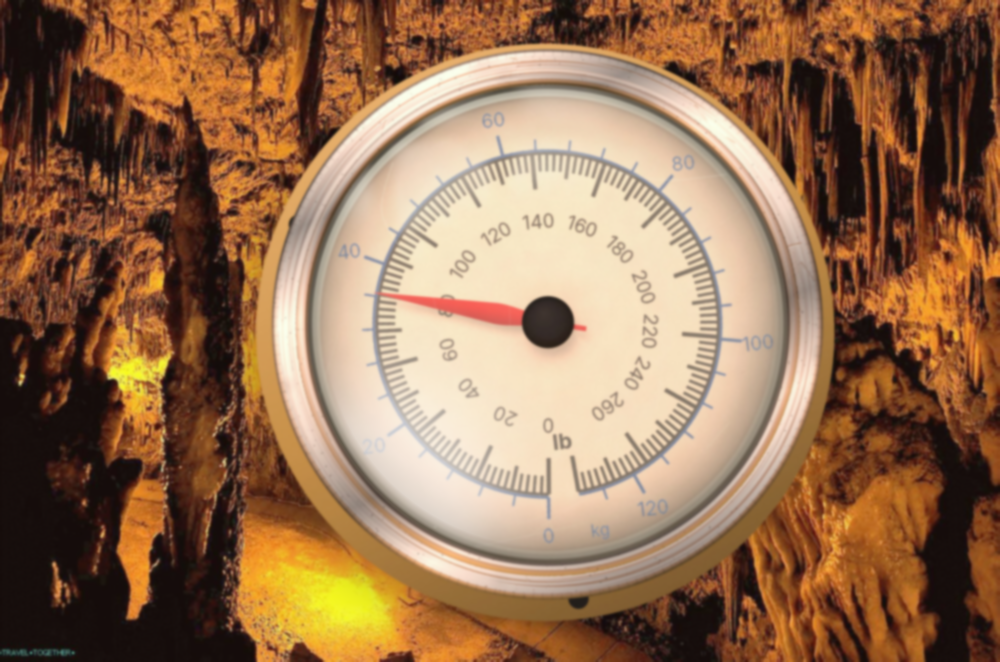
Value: 80 (lb)
